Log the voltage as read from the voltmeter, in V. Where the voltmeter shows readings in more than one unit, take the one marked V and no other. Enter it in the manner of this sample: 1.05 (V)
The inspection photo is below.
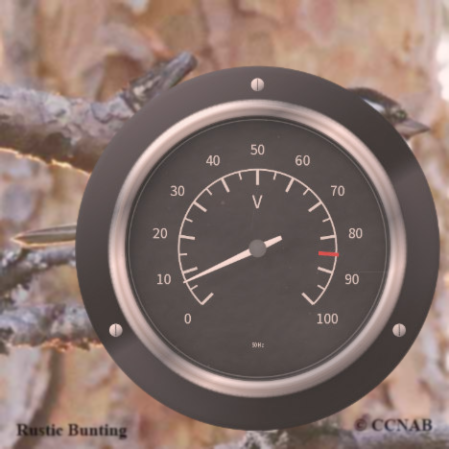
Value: 7.5 (V)
